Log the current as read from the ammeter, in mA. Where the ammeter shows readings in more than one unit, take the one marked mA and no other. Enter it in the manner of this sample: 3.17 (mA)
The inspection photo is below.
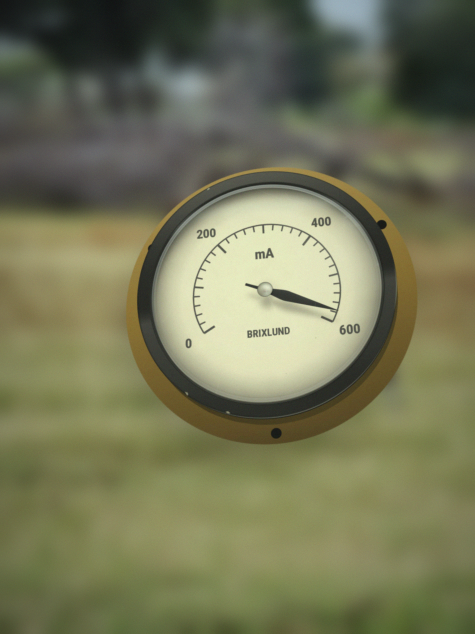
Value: 580 (mA)
